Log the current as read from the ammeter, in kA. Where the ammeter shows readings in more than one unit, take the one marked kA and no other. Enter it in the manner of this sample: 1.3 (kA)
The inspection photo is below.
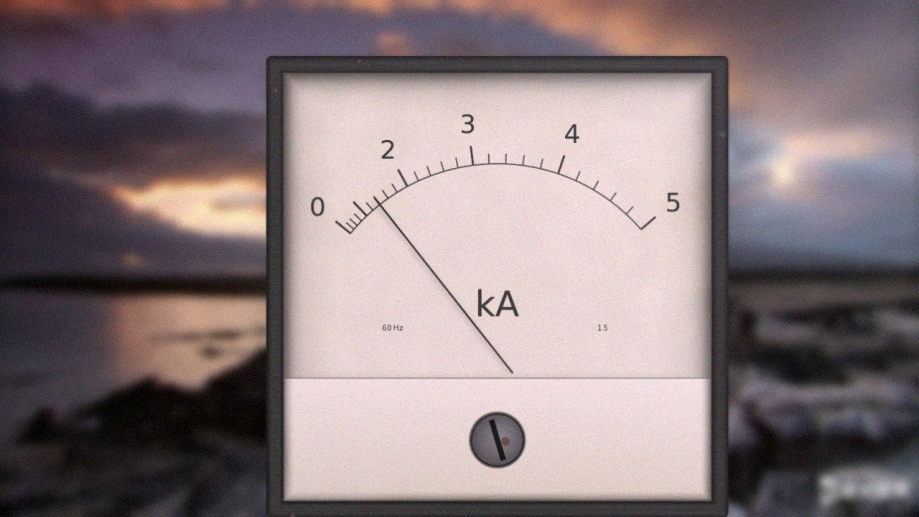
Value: 1.4 (kA)
